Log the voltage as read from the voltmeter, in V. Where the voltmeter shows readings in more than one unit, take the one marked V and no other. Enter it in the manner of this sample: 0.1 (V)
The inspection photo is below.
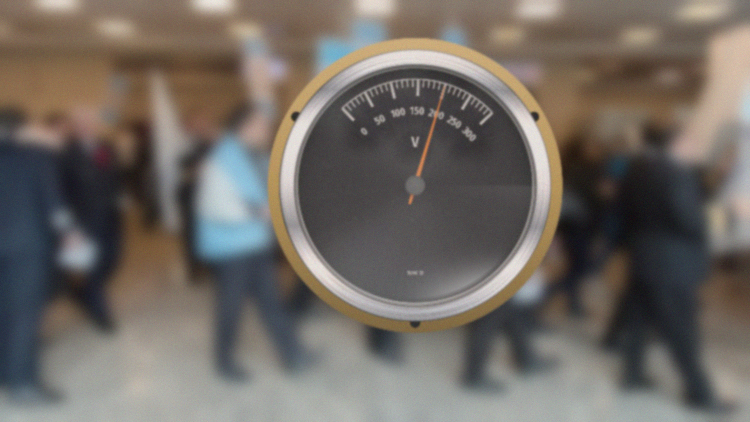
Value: 200 (V)
